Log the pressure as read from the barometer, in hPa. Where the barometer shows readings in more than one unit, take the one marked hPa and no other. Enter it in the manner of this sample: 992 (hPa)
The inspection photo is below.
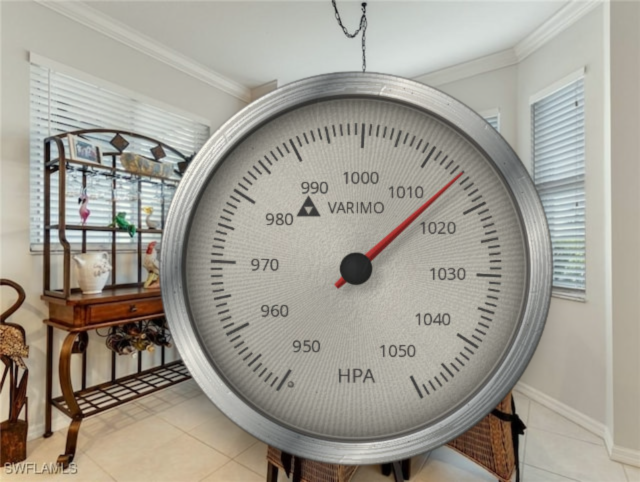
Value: 1015 (hPa)
